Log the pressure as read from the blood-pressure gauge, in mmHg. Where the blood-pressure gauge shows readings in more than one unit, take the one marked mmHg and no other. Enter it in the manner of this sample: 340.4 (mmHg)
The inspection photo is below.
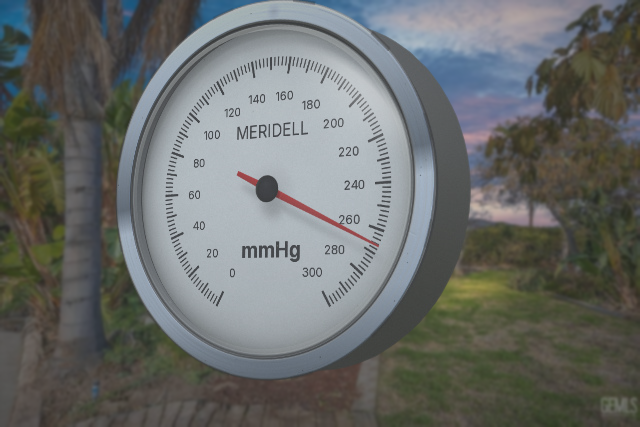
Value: 266 (mmHg)
